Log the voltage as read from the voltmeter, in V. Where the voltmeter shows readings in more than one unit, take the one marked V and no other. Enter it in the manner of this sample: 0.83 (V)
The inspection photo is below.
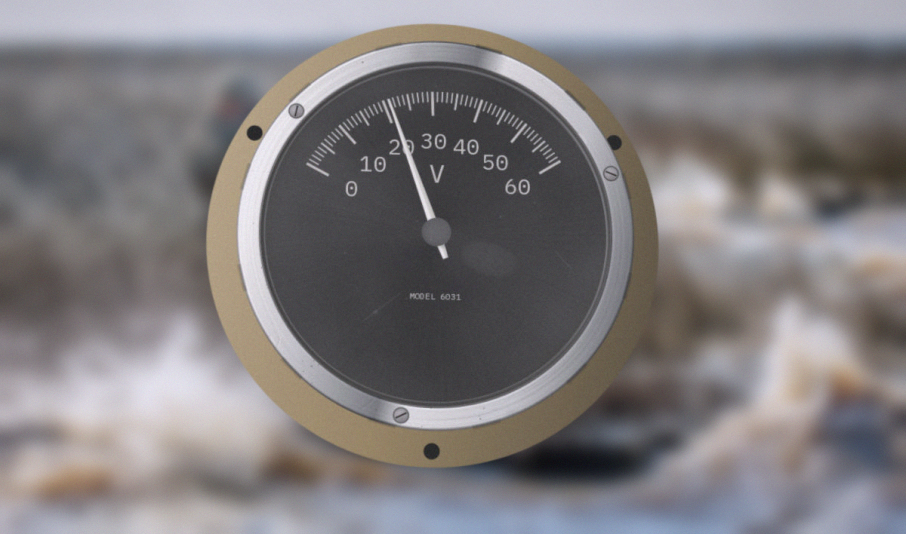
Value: 21 (V)
